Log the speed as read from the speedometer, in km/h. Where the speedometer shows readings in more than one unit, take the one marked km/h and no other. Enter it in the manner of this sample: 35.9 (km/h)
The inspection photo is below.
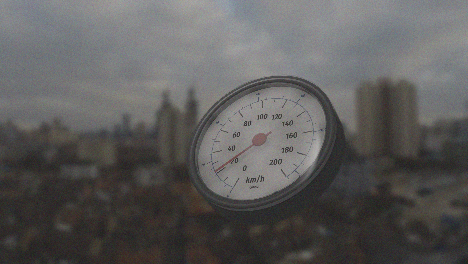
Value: 20 (km/h)
